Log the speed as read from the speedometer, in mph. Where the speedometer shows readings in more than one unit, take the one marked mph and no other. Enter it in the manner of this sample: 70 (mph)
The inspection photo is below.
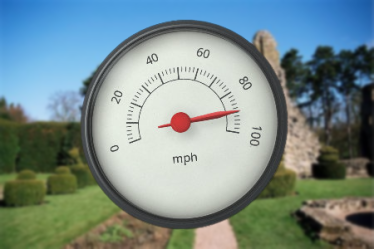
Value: 90 (mph)
